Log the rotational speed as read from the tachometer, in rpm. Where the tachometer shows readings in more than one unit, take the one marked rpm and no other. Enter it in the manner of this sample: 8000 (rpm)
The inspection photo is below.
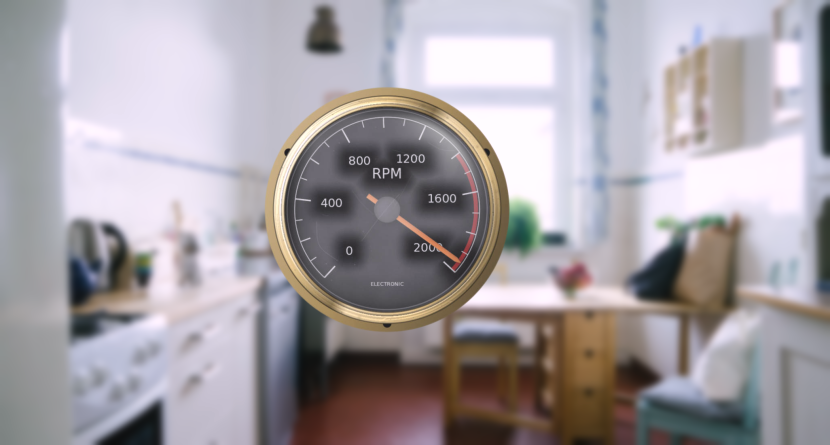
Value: 1950 (rpm)
